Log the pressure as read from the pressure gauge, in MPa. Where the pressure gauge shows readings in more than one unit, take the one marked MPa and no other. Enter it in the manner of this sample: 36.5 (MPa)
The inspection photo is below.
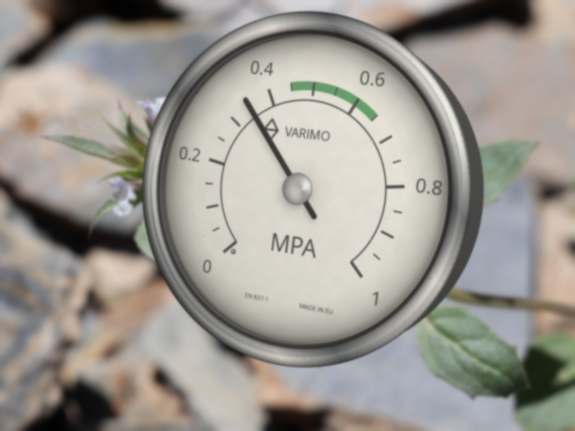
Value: 0.35 (MPa)
